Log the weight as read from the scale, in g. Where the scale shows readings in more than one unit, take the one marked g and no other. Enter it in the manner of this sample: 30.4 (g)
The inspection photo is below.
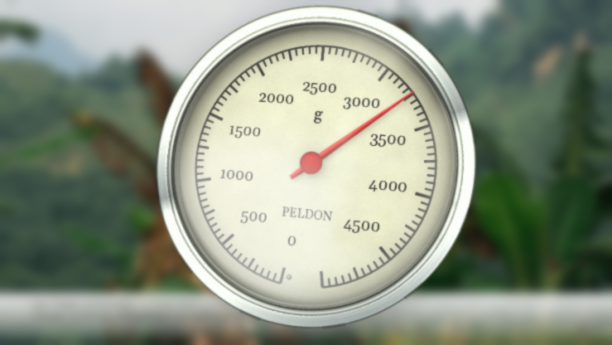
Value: 3250 (g)
